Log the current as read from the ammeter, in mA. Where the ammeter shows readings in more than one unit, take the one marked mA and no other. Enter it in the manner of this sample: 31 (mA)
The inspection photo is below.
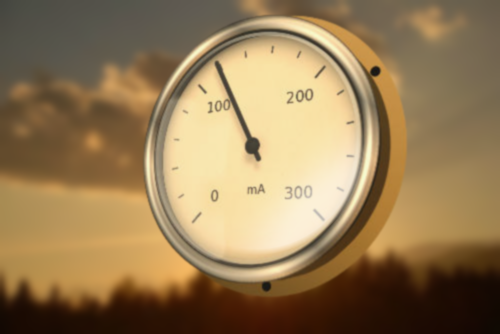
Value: 120 (mA)
